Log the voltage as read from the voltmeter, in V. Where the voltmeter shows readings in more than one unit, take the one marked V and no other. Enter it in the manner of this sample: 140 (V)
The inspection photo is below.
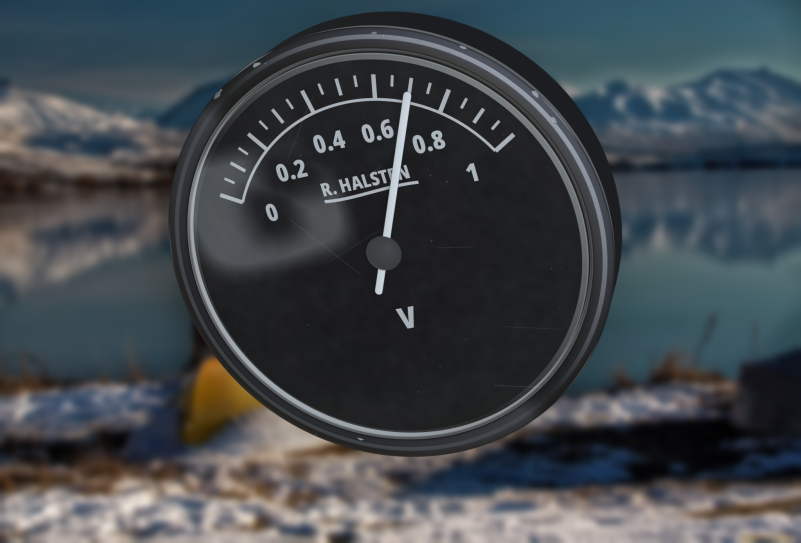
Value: 0.7 (V)
